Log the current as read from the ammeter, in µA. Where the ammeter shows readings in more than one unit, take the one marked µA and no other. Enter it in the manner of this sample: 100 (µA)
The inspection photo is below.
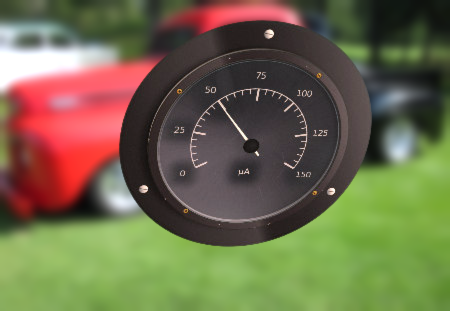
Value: 50 (µA)
